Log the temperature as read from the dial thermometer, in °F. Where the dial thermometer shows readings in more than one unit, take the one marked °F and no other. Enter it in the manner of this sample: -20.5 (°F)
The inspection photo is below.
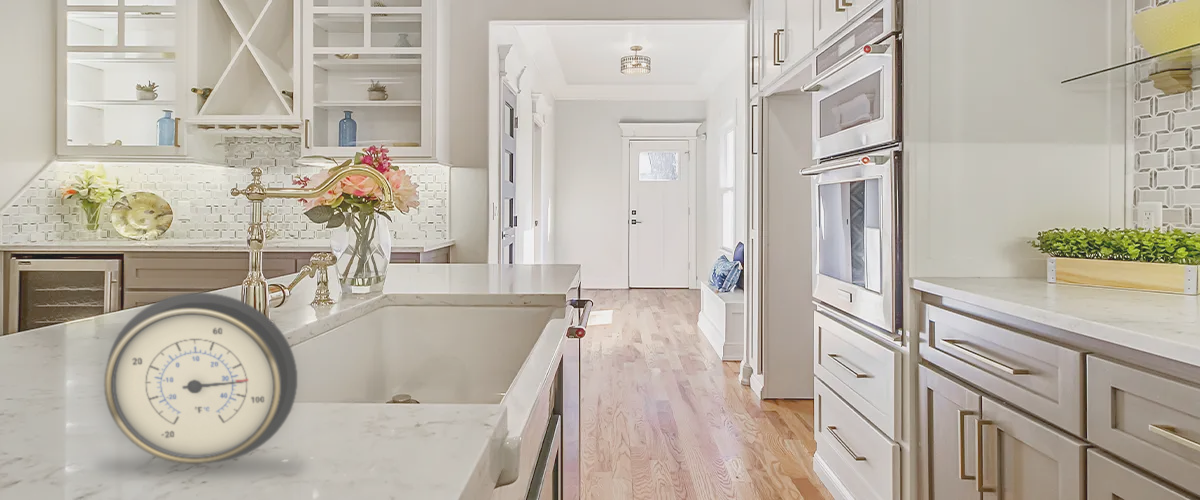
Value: 90 (°F)
